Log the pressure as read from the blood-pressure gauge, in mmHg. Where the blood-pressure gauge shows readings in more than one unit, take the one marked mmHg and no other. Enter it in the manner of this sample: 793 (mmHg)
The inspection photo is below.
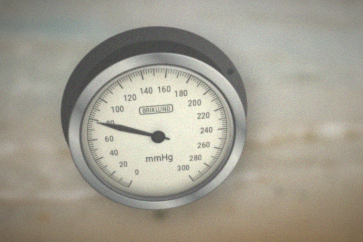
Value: 80 (mmHg)
